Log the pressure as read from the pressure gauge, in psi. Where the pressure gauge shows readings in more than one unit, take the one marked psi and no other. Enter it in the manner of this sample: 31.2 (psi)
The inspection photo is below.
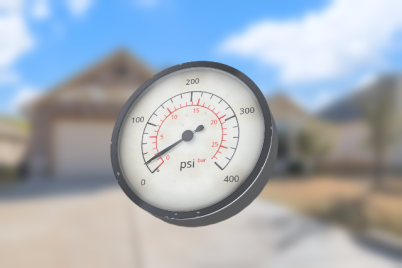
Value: 20 (psi)
